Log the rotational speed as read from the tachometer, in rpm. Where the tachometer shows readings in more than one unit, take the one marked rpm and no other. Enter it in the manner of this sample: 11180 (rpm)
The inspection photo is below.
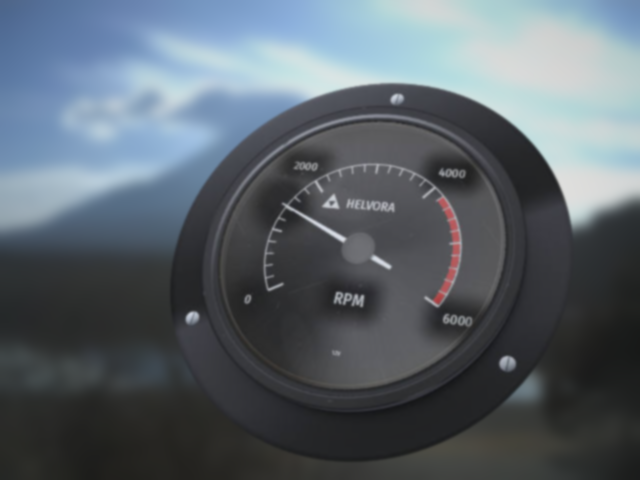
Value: 1400 (rpm)
